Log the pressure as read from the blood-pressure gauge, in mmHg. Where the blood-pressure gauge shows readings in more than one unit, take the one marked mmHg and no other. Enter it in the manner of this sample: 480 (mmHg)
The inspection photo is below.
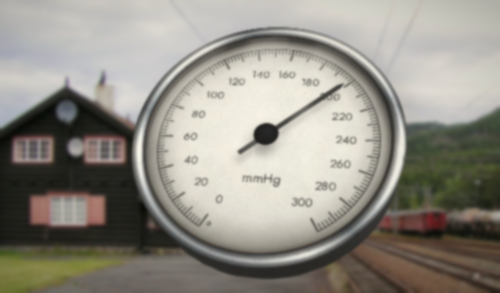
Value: 200 (mmHg)
